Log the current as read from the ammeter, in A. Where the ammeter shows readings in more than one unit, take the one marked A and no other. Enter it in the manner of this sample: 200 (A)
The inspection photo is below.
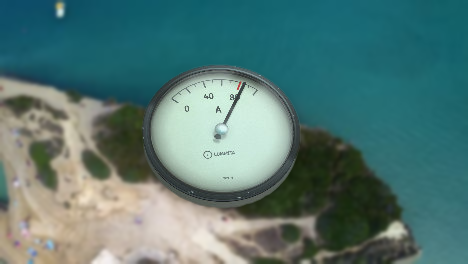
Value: 85 (A)
